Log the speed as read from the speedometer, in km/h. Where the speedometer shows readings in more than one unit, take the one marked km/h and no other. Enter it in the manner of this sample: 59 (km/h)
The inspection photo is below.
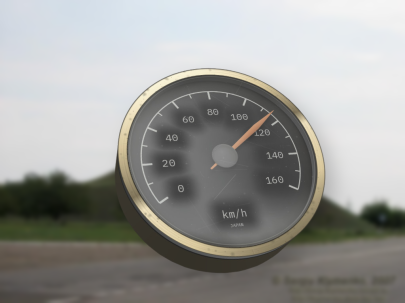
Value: 115 (km/h)
